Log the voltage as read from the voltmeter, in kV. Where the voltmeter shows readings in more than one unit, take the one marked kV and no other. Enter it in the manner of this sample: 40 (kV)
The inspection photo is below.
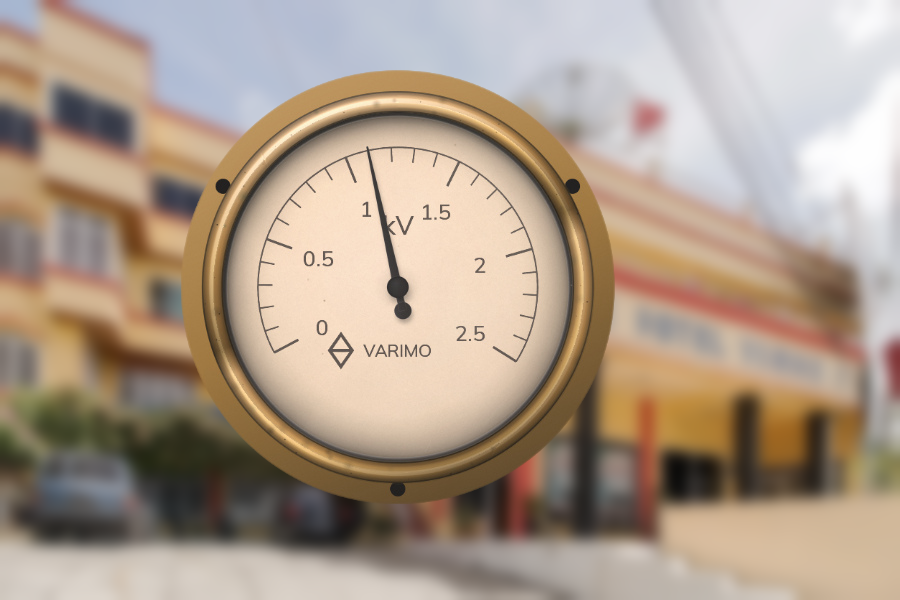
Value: 1.1 (kV)
